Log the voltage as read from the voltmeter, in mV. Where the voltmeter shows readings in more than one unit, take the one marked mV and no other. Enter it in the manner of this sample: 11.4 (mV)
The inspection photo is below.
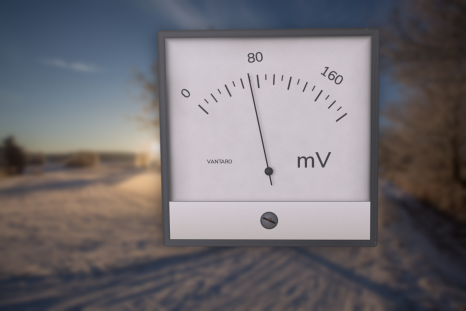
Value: 70 (mV)
